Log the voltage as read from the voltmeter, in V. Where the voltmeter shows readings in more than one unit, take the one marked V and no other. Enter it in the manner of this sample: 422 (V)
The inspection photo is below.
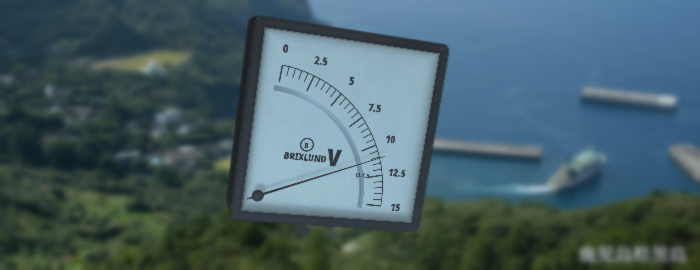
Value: 11 (V)
